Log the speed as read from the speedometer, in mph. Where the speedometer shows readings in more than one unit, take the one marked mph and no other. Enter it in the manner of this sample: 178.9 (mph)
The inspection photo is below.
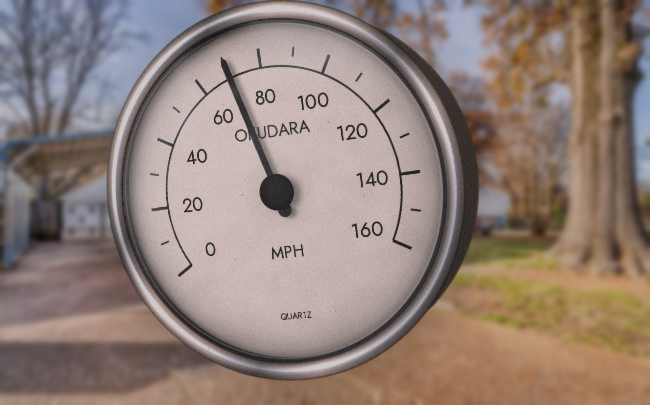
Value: 70 (mph)
